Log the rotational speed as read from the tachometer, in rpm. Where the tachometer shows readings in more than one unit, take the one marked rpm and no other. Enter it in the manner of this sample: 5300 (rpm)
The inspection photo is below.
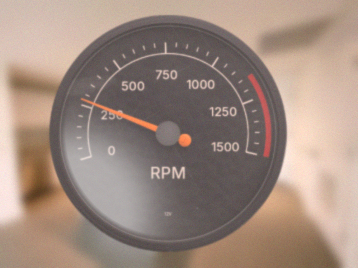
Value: 275 (rpm)
